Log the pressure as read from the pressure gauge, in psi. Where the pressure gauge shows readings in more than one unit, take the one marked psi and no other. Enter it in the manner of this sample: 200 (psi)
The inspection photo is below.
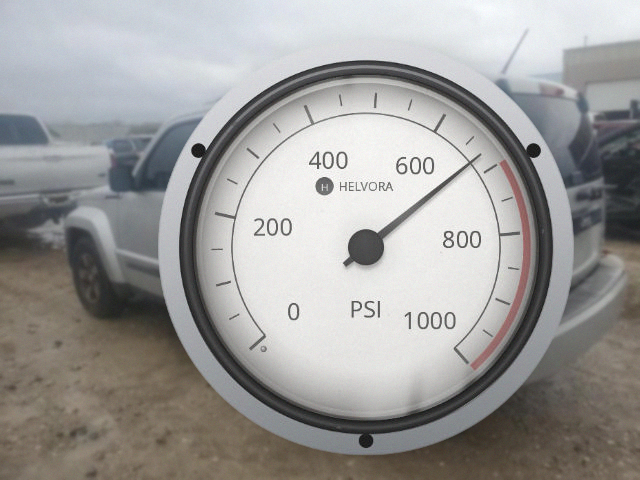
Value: 675 (psi)
